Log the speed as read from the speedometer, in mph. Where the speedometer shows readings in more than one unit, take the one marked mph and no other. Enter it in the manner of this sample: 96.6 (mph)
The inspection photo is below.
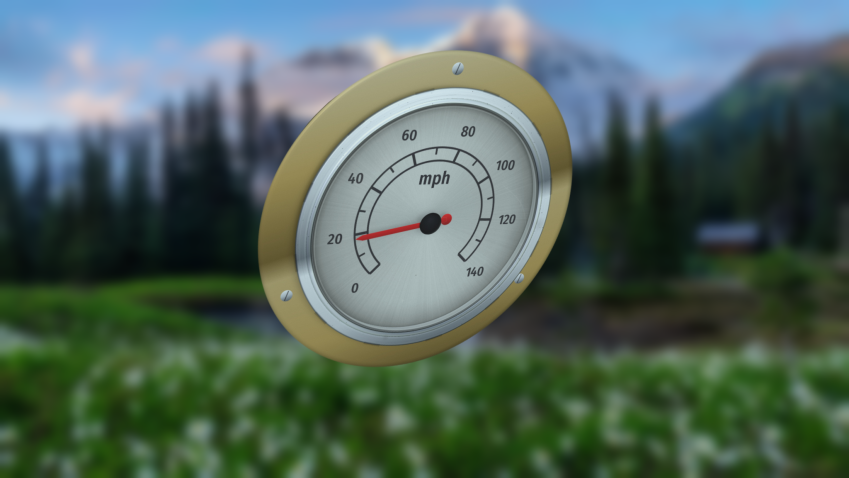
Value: 20 (mph)
